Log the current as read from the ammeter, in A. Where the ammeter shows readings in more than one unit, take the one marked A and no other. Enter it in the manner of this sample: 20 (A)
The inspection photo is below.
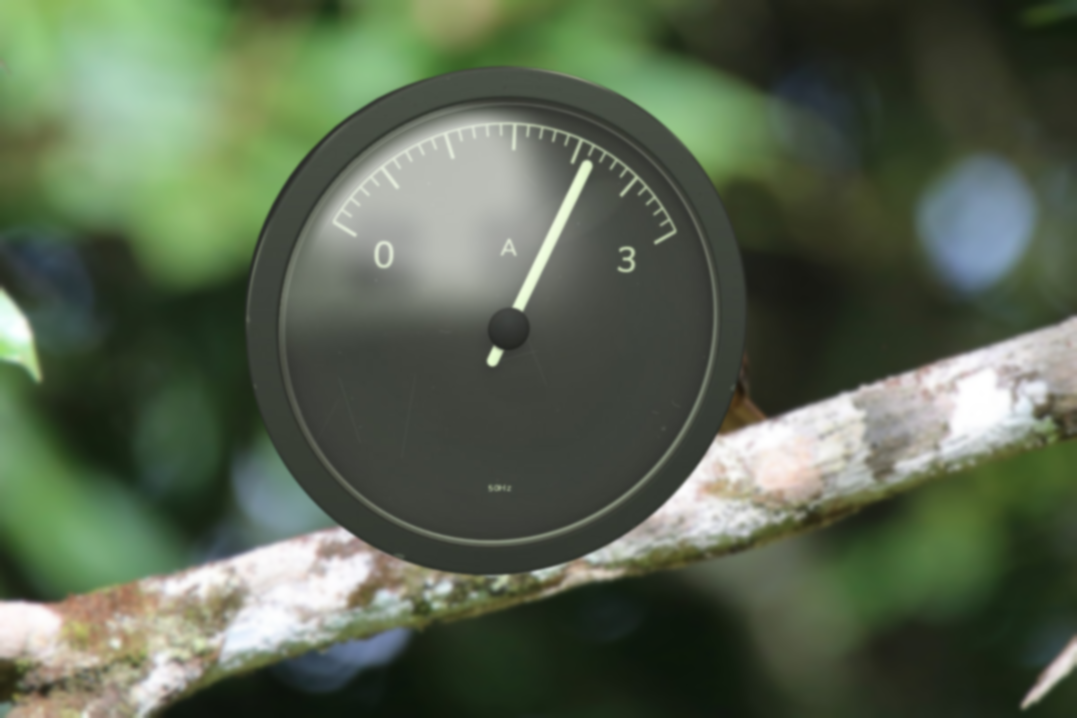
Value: 2.1 (A)
